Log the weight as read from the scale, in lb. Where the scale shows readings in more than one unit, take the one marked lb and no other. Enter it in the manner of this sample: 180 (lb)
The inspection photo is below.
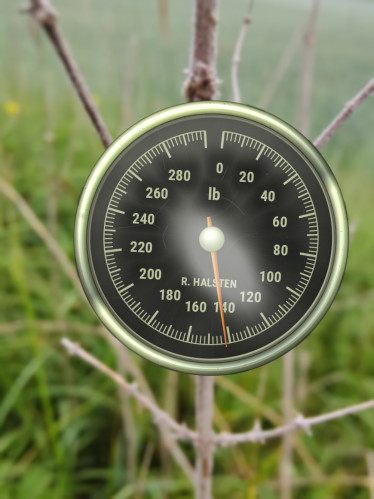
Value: 142 (lb)
